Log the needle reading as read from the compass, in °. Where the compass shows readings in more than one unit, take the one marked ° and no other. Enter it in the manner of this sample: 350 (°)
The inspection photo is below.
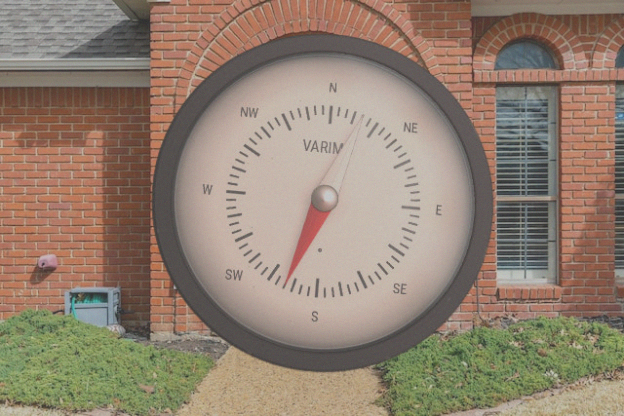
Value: 200 (°)
